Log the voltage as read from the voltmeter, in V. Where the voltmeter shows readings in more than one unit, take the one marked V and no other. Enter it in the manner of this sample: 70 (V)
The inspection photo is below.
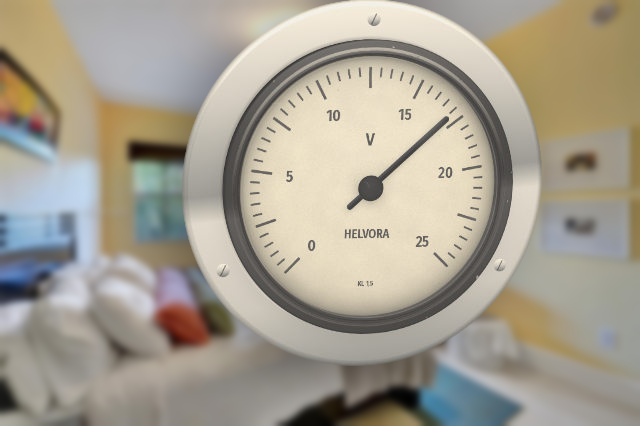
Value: 17 (V)
